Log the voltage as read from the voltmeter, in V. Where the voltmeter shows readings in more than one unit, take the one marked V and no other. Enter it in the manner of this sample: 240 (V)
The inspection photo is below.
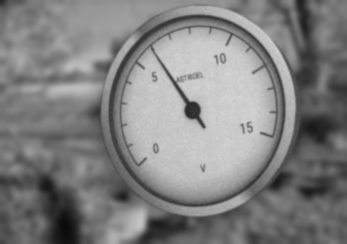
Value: 6 (V)
